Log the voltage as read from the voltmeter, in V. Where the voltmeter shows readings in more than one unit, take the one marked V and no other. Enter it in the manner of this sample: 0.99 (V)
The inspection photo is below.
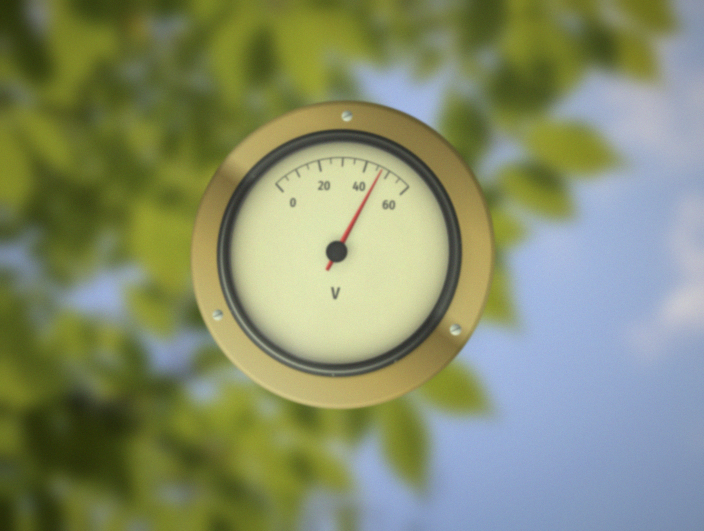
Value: 47.5 (V)
